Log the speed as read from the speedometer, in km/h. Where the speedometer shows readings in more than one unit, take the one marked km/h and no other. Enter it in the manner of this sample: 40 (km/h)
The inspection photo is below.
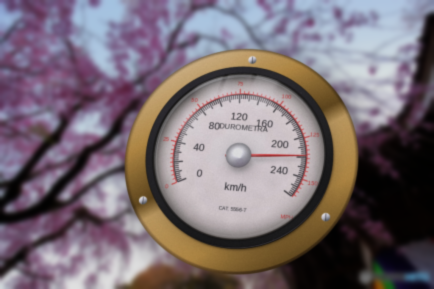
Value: 220 (km/h)
